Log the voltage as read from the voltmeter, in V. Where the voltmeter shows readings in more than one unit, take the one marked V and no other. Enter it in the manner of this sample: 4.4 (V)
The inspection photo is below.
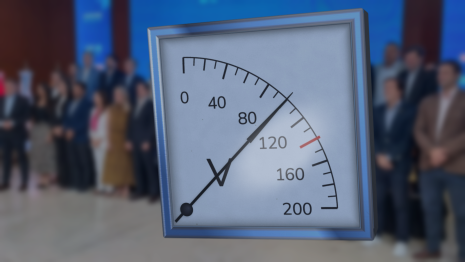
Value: 100 (V)
